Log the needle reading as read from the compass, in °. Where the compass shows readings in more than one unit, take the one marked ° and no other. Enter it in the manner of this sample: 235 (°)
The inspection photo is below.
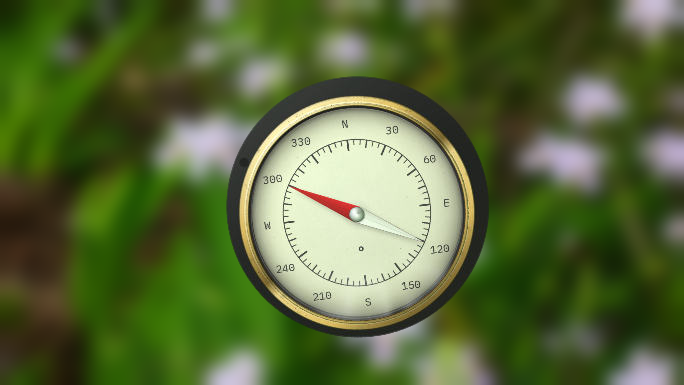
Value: 300 (°)
